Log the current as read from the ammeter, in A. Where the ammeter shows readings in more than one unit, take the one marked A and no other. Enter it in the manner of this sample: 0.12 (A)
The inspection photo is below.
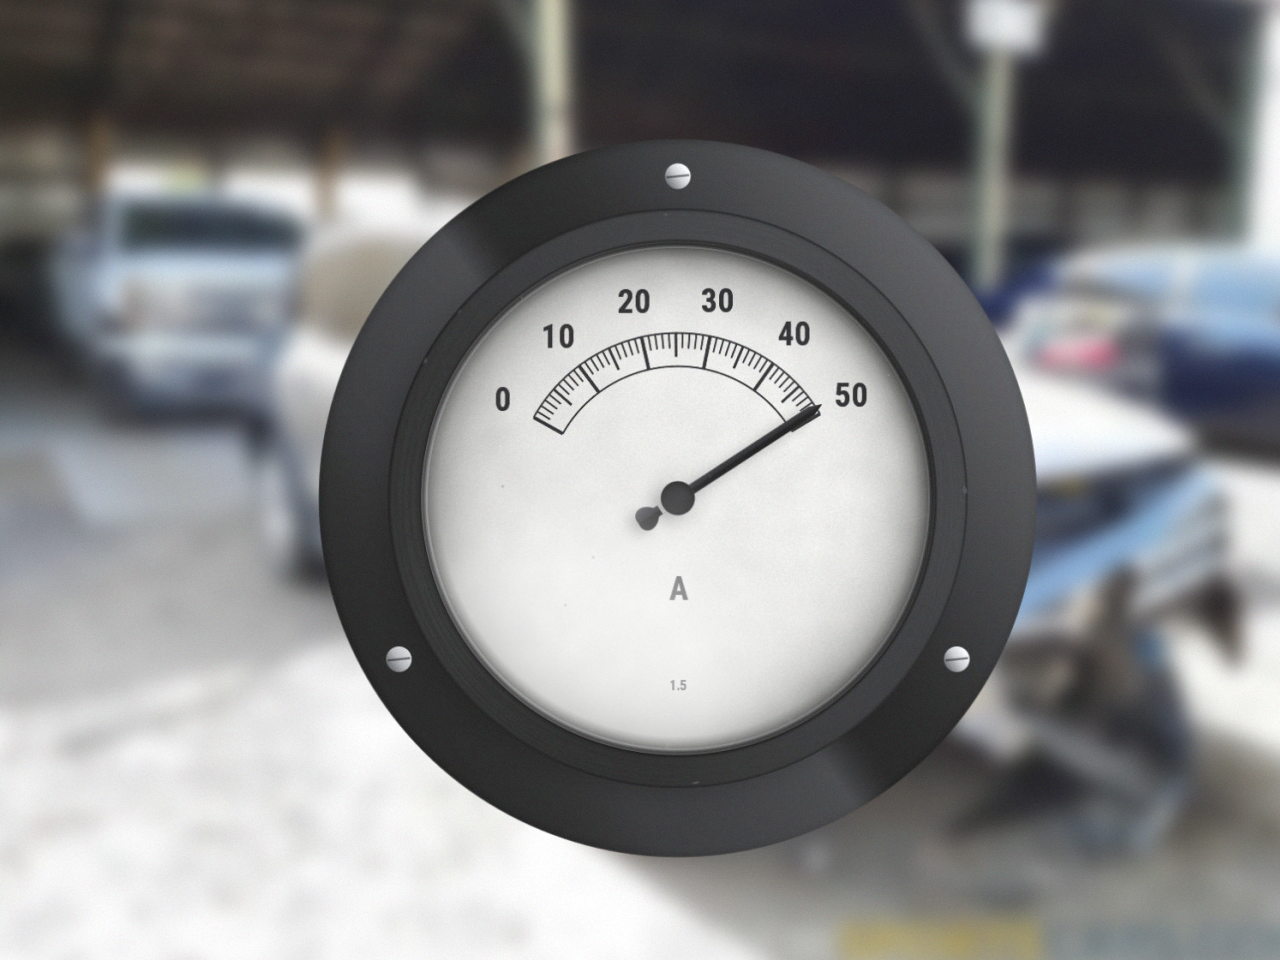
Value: 49 (A)
